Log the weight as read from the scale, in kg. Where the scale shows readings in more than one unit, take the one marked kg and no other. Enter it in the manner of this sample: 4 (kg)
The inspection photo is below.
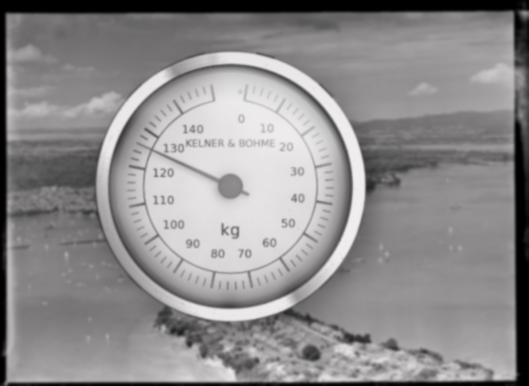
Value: 126 (kg)
